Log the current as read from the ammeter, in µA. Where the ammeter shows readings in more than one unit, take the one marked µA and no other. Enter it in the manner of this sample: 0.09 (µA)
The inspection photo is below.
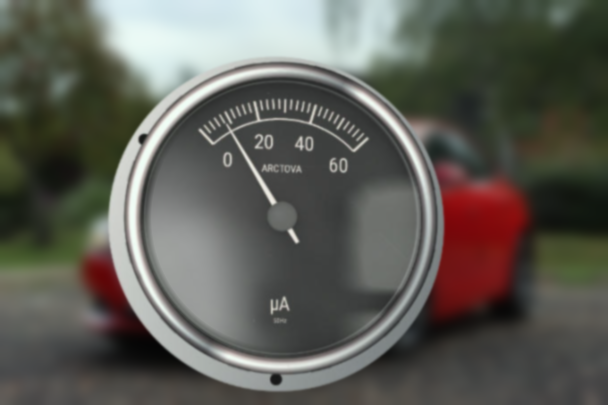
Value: 8 (µA)
